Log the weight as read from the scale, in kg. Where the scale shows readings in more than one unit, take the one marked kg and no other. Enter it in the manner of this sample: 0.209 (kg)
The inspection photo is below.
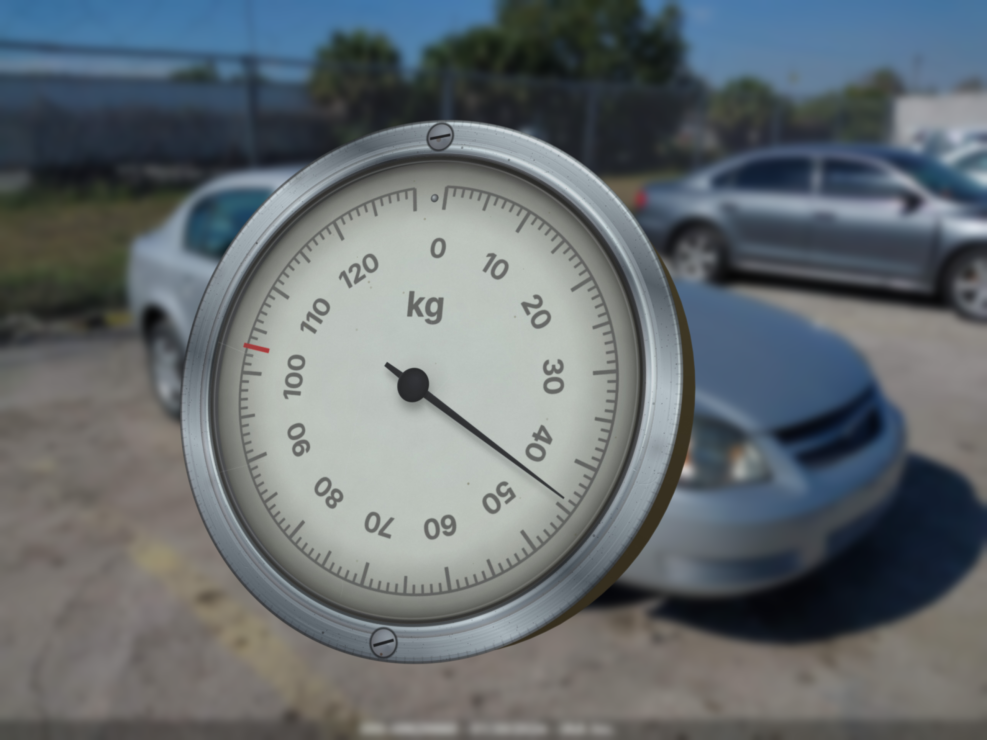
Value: 44 (kg)
